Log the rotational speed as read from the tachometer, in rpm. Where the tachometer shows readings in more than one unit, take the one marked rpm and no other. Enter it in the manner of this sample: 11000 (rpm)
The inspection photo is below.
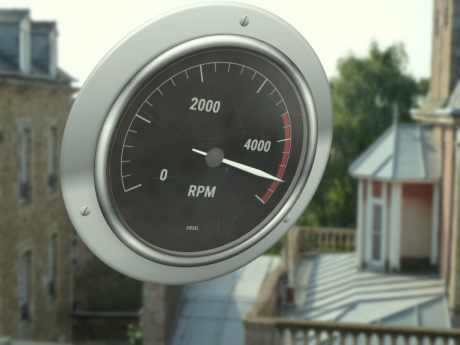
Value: 4600 (rpm)
